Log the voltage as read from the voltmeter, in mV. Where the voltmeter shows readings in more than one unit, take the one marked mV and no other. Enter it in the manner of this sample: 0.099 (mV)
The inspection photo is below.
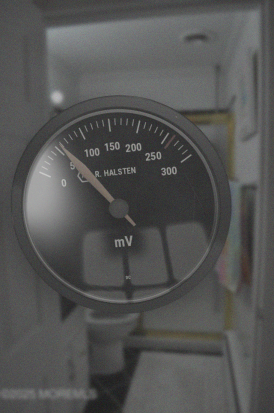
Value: 60 (mV)
